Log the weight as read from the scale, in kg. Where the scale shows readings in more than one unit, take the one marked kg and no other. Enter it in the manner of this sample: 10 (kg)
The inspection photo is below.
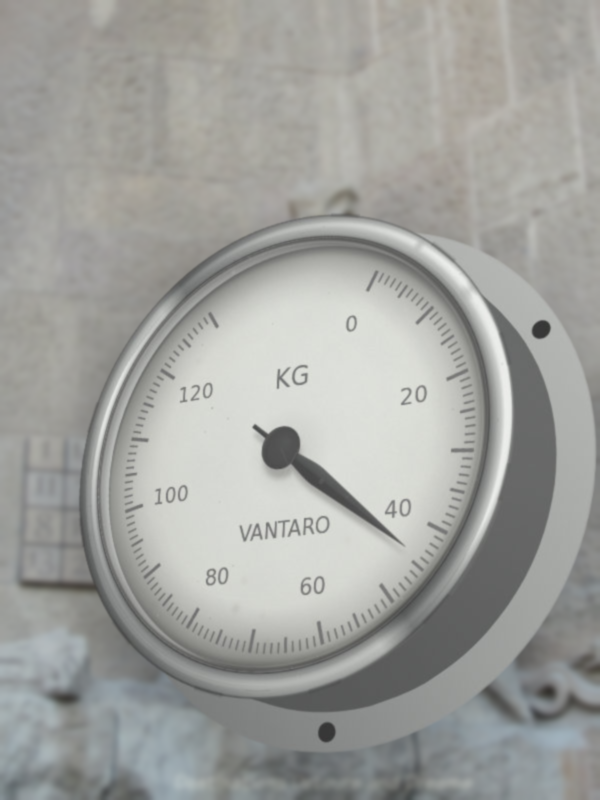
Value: 44 (kg)
